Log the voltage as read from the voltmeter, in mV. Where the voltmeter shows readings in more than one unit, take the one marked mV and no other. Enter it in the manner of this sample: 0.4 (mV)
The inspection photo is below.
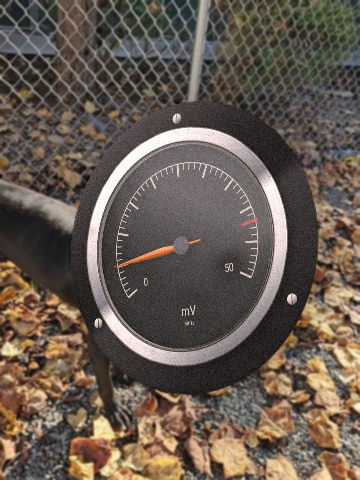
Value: 5 (mV)
